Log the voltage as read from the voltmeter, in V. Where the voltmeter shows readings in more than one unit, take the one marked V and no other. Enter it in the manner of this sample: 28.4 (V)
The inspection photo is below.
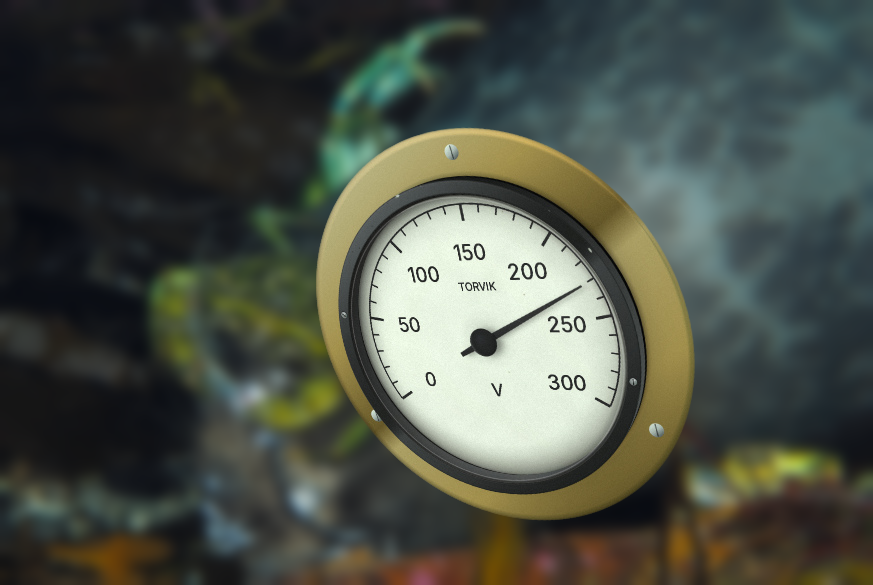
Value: 230 (V)
